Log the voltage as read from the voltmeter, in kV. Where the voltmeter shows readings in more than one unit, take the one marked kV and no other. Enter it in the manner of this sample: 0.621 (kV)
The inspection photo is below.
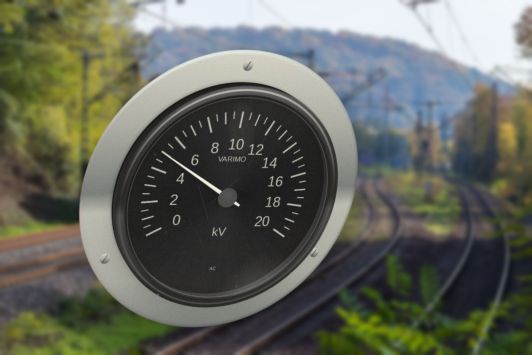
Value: 5 (kV)
